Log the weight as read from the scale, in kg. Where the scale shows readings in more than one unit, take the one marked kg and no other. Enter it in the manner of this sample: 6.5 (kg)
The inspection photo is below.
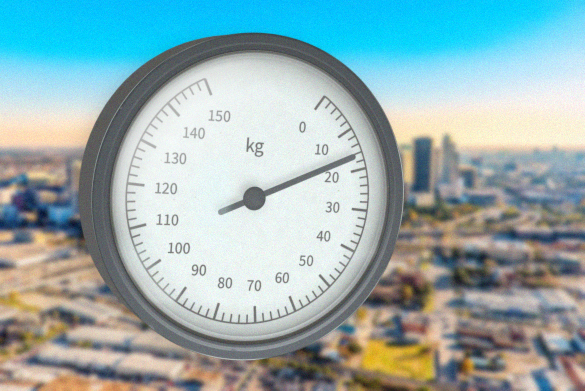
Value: 16 (kg)
